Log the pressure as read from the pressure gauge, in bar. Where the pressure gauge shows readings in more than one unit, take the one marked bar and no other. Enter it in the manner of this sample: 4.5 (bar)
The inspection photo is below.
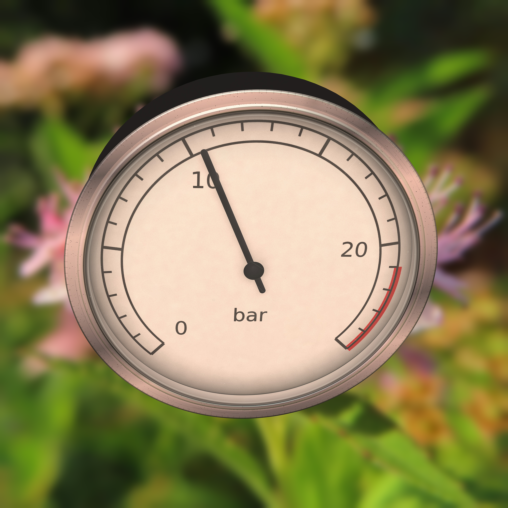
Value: 10.5 (bar)
